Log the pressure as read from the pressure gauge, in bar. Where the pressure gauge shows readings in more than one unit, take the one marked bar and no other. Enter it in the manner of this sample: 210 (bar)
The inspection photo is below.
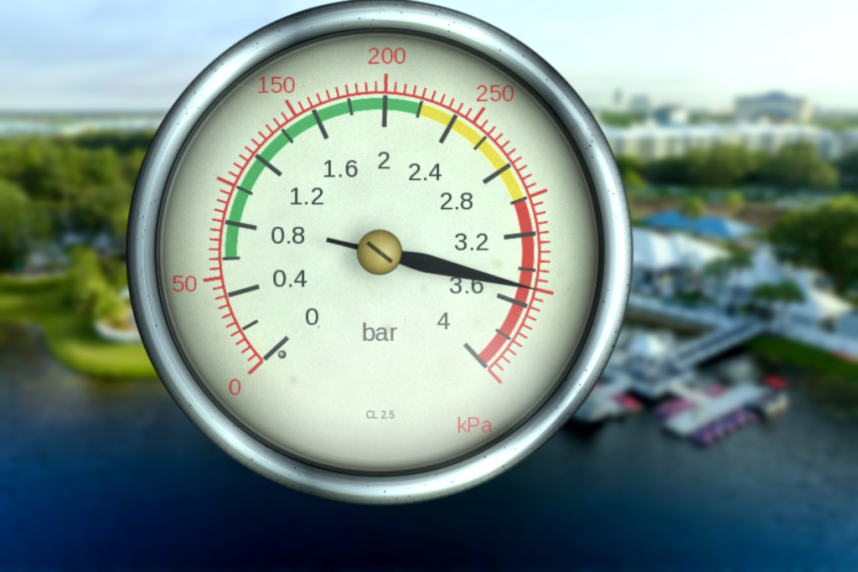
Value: 3.5 (bar)
